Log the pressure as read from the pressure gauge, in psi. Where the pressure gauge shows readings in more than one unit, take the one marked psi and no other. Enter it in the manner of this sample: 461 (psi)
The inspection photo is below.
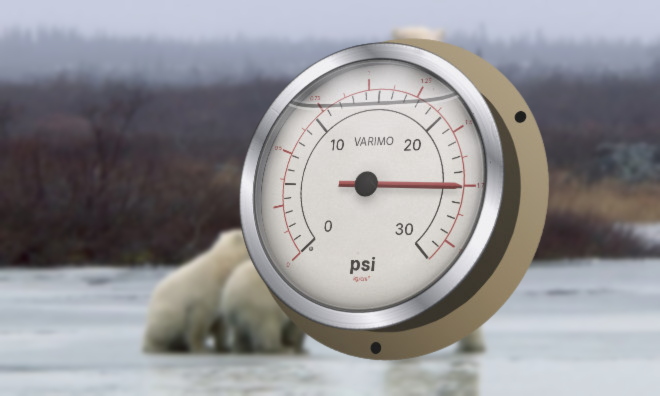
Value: 25 (psi)
